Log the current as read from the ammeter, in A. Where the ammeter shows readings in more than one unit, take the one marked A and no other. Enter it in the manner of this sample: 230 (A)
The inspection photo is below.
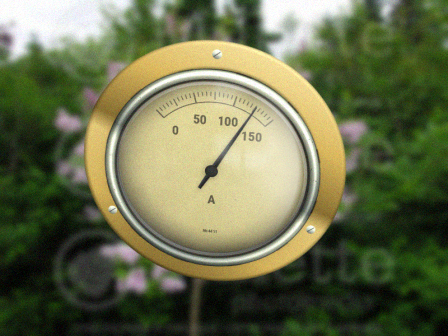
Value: 125 (A)
